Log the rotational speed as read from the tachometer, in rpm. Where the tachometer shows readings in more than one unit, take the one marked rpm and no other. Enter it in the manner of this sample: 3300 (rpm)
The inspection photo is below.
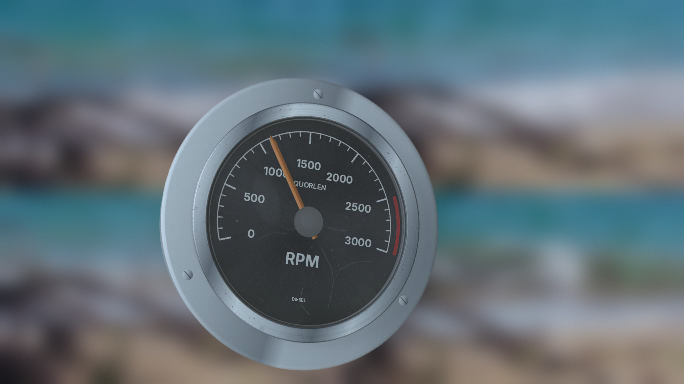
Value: 1100 (rpm)
